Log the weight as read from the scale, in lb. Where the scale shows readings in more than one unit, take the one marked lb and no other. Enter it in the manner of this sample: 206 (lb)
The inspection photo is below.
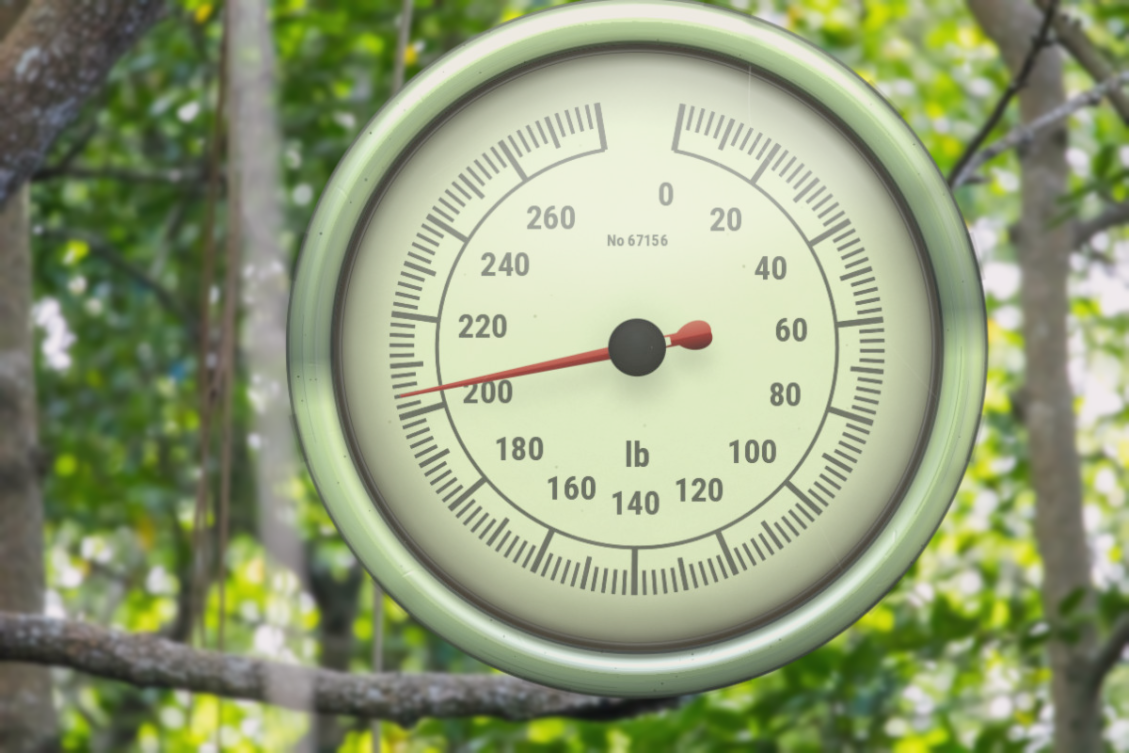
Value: 204 (lb)
